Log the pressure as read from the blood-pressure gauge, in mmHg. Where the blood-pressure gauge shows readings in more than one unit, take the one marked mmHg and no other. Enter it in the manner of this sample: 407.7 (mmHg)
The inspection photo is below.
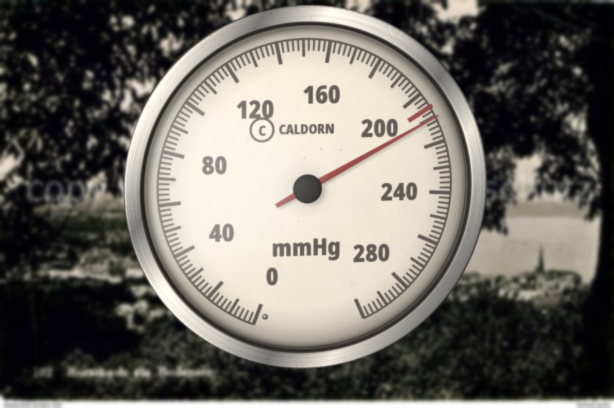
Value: 210 (mmHg)
